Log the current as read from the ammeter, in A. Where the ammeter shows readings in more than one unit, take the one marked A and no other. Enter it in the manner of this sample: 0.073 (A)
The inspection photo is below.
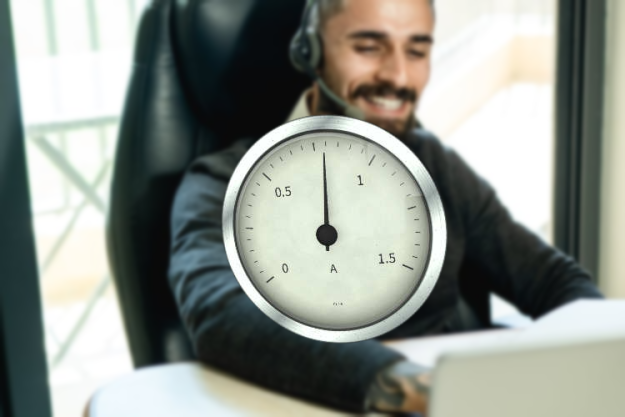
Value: 0.8 (A)
